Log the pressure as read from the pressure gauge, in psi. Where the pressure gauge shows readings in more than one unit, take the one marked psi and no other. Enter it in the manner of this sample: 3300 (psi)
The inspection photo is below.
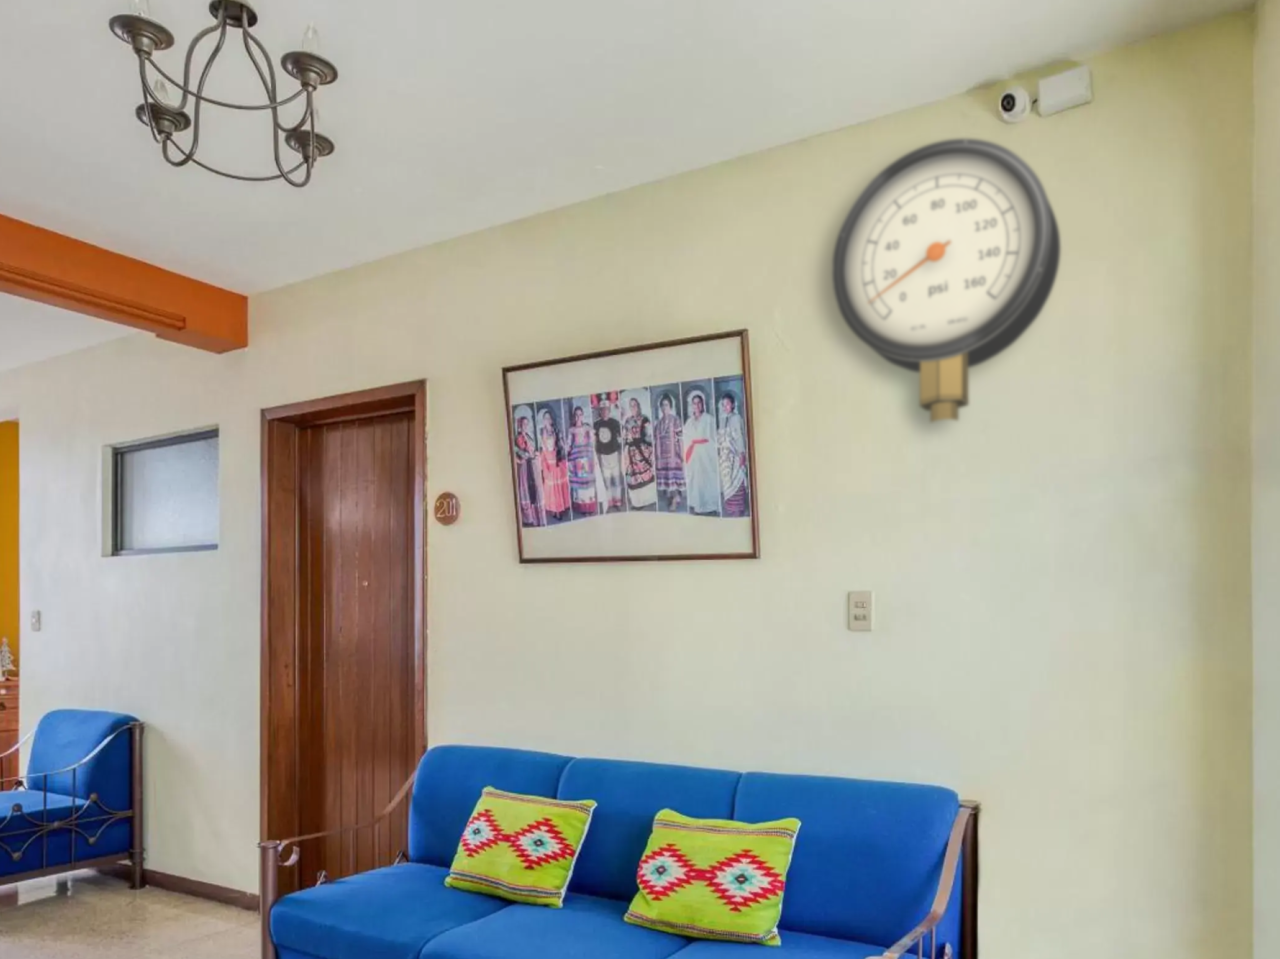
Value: 10 (psi)
